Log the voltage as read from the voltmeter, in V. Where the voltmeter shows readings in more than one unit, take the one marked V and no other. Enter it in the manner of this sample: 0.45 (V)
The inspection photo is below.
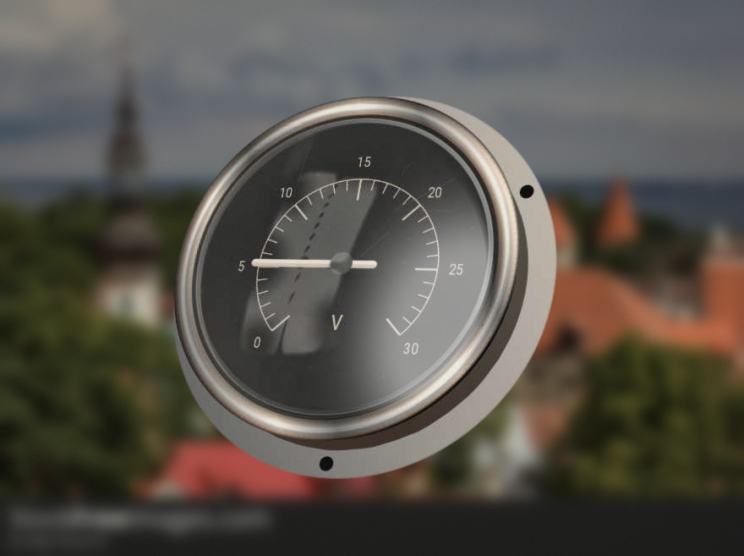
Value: 5 (V)
